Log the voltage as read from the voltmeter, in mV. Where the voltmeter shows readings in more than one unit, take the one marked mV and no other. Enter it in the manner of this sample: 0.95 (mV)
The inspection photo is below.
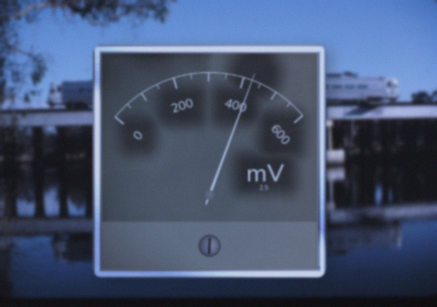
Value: 425 (mV)
